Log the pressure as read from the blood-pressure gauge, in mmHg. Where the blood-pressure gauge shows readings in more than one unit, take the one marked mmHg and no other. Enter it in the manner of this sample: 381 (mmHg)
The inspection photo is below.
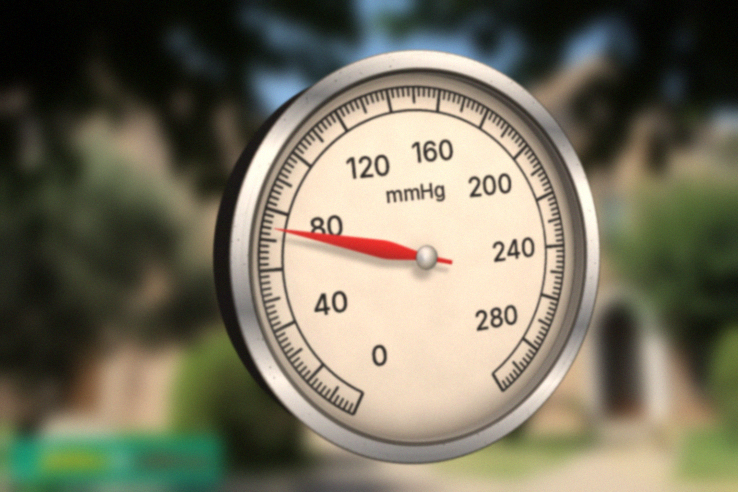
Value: 74 (mmHg)
